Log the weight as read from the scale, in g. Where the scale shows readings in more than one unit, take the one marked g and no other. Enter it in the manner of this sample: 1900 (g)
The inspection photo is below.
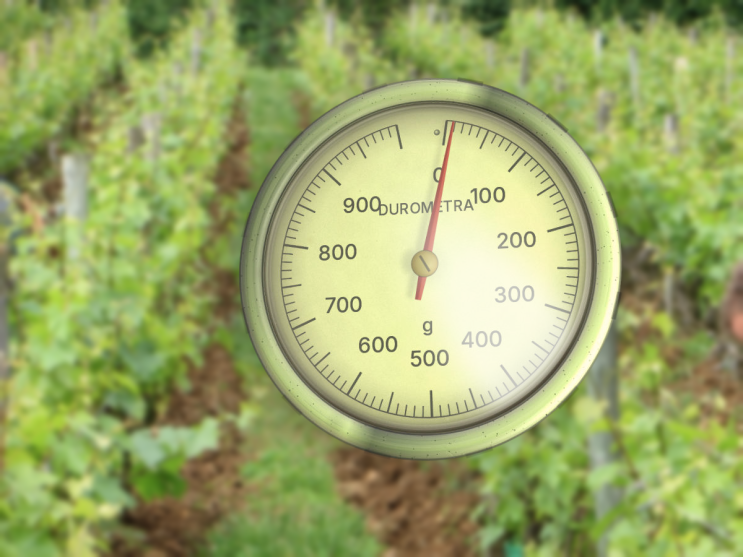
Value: 10 (g)
